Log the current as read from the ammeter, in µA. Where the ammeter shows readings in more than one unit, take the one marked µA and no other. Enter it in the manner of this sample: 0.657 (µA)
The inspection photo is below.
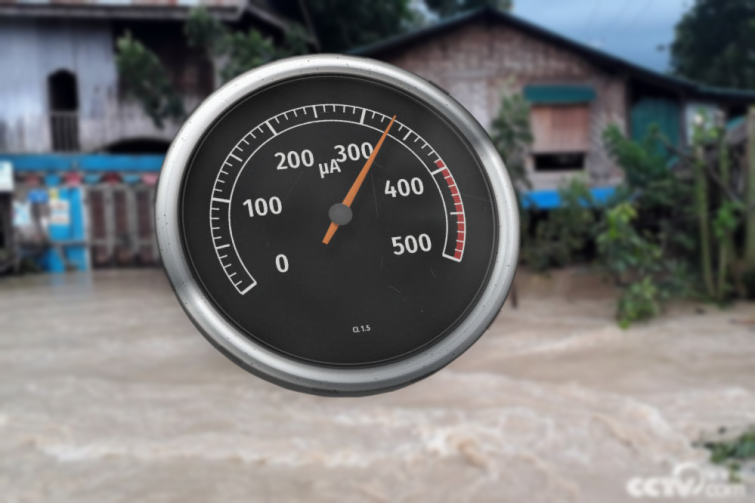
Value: 330 (µA)
